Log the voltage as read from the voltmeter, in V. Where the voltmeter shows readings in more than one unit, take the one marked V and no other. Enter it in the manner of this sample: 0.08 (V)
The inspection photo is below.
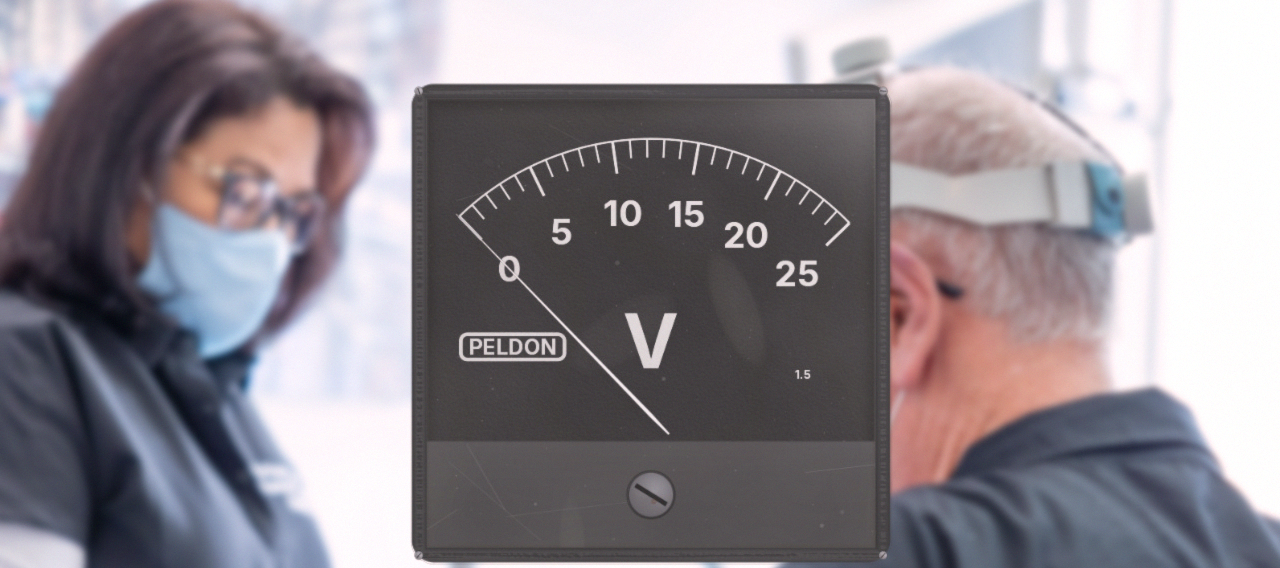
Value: 0 (V)
